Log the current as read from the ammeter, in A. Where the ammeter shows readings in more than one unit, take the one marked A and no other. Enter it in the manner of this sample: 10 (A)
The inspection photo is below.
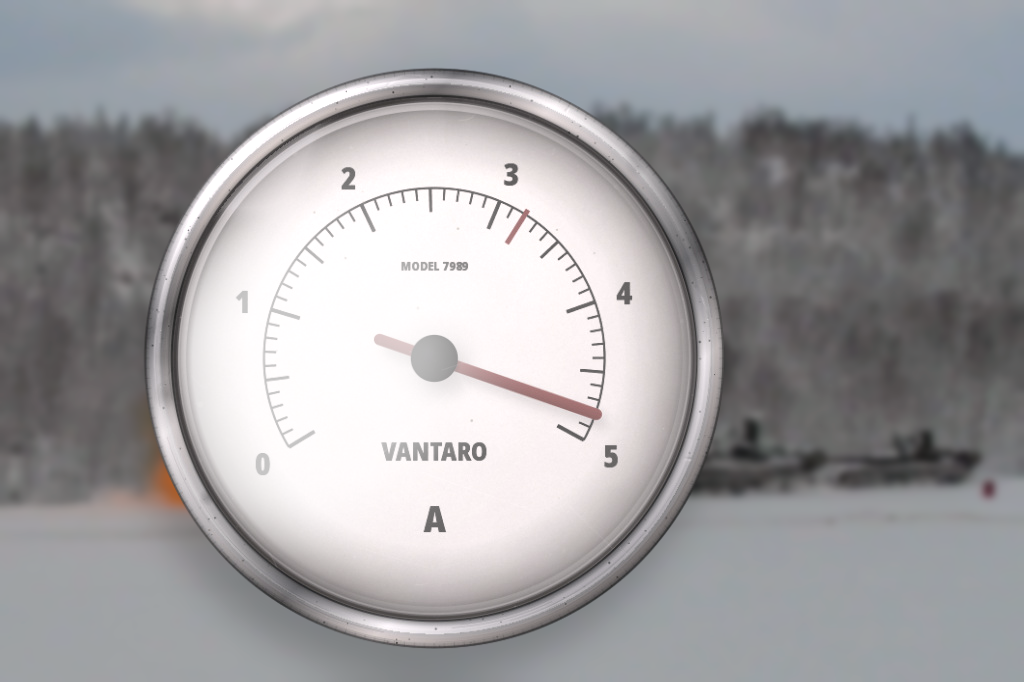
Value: 4.8 (A)
